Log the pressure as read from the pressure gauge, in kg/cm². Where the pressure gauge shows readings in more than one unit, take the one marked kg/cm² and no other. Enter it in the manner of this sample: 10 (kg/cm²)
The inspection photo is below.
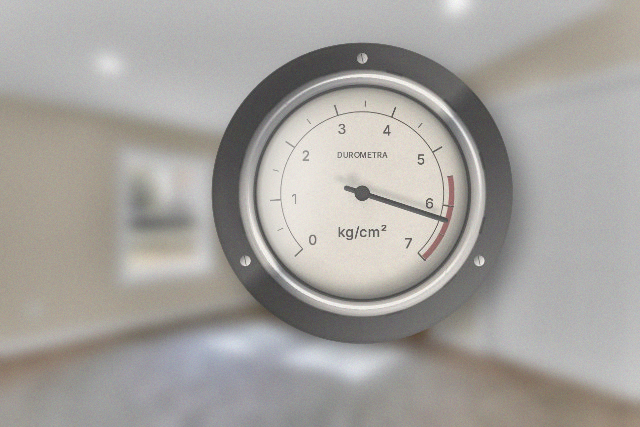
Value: 6.25 (kg/cm²)
